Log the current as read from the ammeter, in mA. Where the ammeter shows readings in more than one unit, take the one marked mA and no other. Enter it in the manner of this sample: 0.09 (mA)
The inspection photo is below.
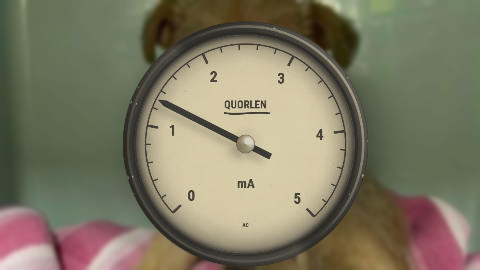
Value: 1.3 (mA)
